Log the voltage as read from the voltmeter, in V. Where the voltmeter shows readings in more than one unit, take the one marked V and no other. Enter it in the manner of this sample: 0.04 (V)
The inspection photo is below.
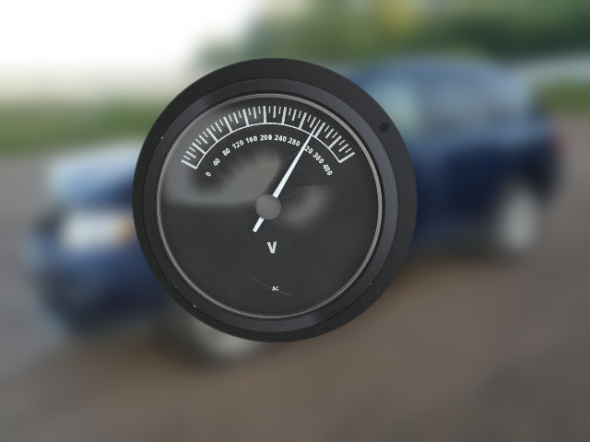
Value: 310 (V)
